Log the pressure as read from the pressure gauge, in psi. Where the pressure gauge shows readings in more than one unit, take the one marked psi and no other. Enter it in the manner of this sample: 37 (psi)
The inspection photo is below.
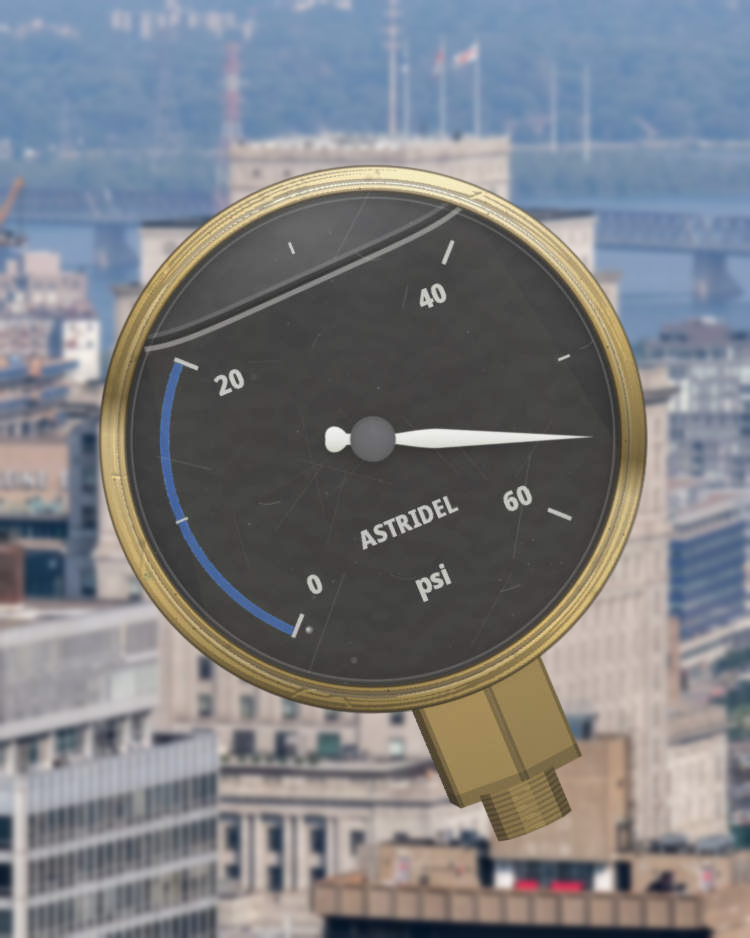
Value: 55 (psi)
